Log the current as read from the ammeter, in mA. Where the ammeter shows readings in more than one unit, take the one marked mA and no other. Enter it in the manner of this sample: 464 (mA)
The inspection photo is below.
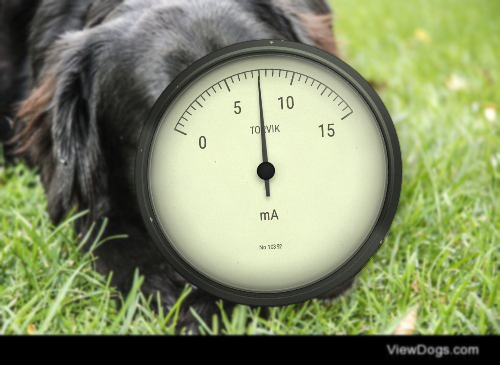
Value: 7.5 (mA)
